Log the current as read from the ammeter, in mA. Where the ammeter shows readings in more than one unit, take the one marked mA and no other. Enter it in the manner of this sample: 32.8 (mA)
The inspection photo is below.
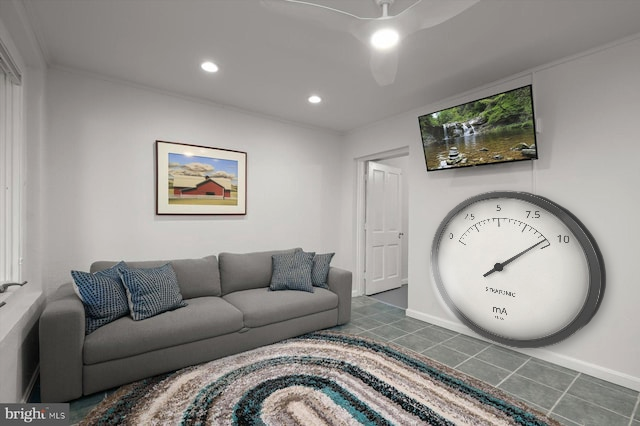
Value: 9.5 (mA)
